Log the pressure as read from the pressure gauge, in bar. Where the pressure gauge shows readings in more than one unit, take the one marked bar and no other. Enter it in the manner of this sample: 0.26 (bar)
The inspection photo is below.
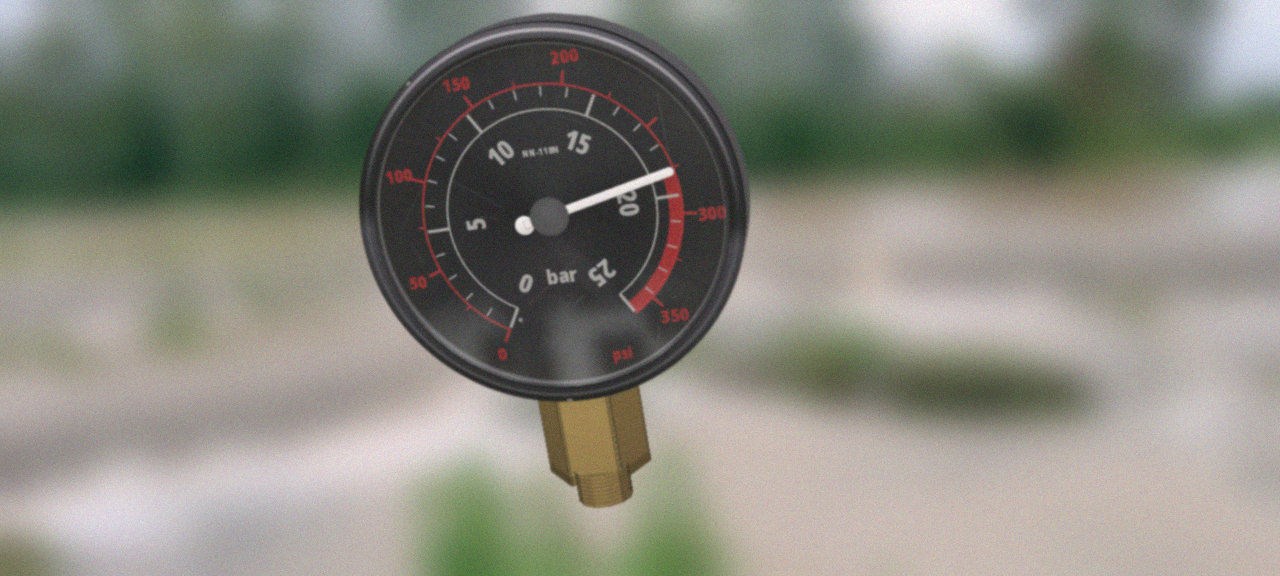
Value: 19 (bar)
